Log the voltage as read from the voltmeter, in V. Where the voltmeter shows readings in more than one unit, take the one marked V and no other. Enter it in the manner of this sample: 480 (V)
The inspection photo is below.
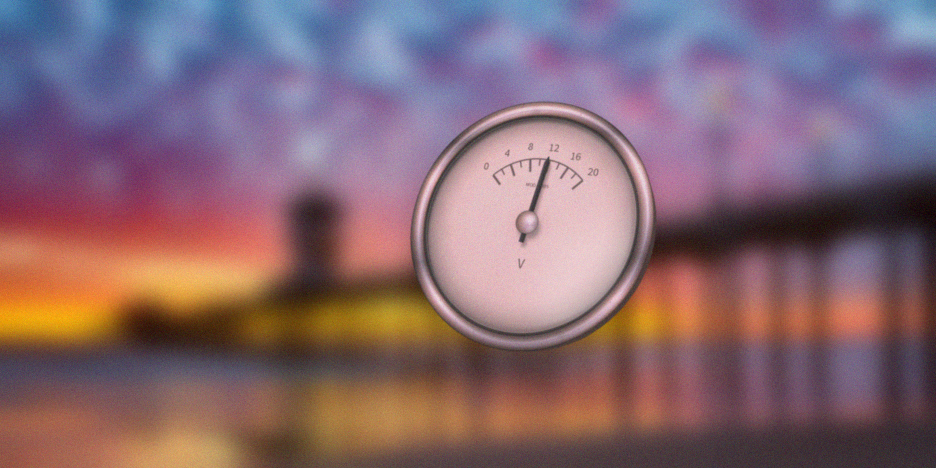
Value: 12 (V)
